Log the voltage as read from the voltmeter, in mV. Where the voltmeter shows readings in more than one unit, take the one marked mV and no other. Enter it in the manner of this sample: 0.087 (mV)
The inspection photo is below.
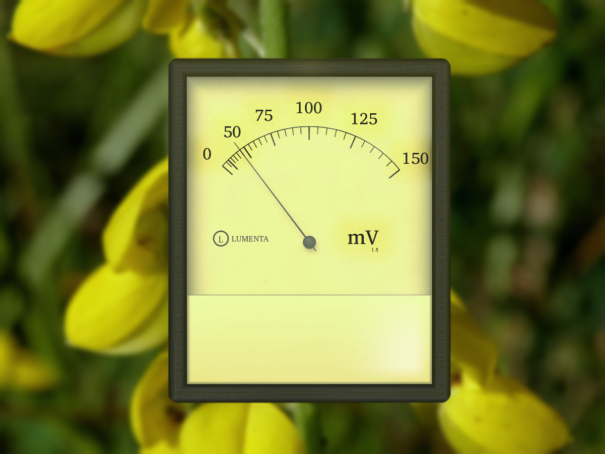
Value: 45 (mV)
